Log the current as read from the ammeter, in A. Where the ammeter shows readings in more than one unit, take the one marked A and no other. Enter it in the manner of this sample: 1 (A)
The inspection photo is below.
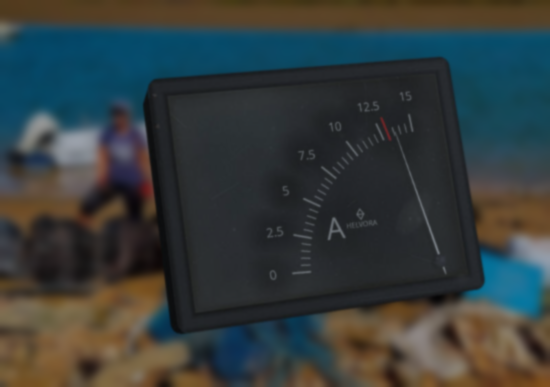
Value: 13.5 (A)
